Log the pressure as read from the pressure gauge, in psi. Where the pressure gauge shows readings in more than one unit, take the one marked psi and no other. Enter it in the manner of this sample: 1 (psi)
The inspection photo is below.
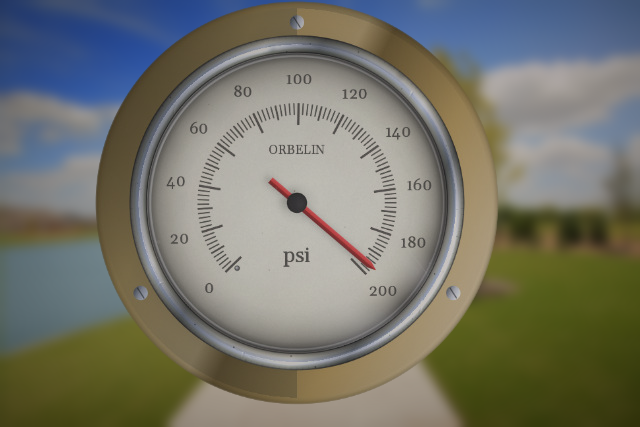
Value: 196 (psi)
